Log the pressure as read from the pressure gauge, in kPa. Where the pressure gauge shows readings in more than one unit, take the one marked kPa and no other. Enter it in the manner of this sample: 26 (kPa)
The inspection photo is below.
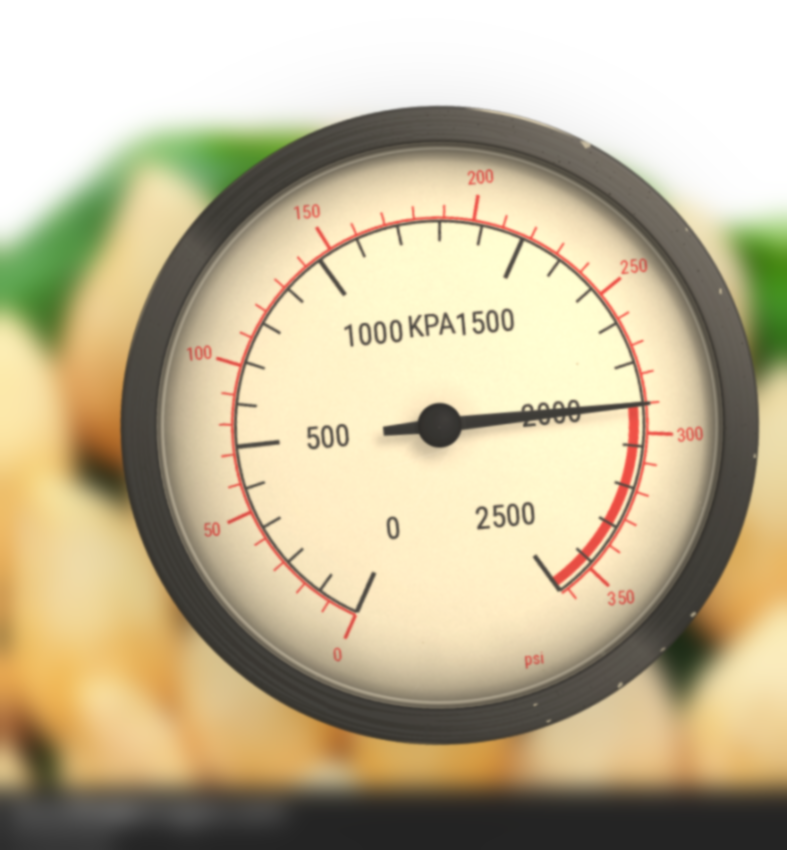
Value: 2000 (kPa)
